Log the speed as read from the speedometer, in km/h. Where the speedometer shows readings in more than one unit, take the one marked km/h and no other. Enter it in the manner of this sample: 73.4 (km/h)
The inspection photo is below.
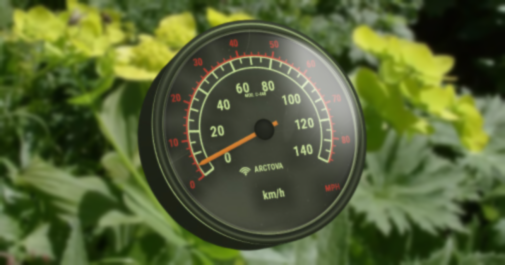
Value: 5 (km/h)
